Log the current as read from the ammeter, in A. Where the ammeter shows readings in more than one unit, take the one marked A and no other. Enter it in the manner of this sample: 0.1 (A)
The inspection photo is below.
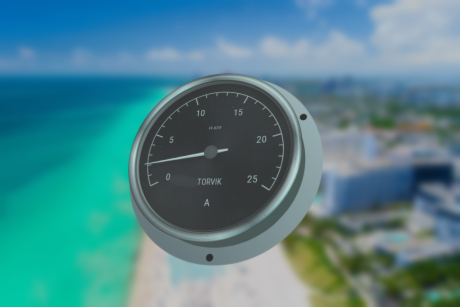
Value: 2 (A)
